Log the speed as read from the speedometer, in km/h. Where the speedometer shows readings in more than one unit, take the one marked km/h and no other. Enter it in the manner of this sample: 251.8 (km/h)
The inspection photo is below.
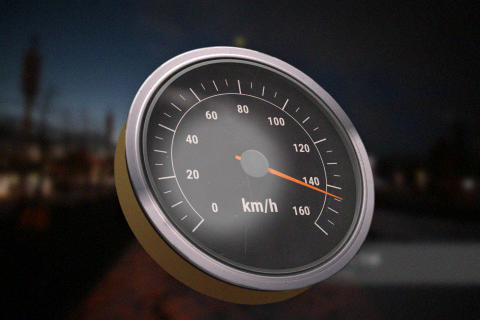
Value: 145 (km/h)
